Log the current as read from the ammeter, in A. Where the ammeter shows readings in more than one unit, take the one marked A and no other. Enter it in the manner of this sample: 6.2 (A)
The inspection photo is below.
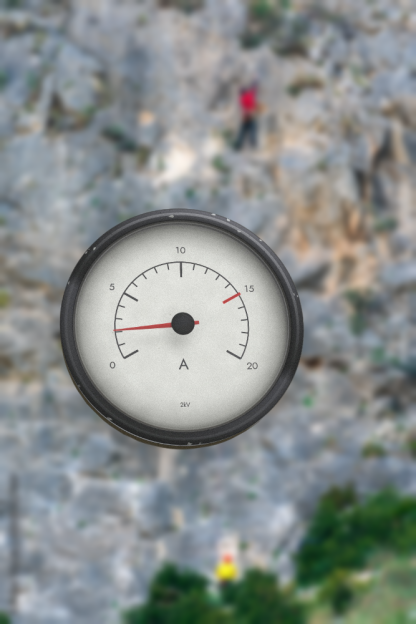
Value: 2 (A)
